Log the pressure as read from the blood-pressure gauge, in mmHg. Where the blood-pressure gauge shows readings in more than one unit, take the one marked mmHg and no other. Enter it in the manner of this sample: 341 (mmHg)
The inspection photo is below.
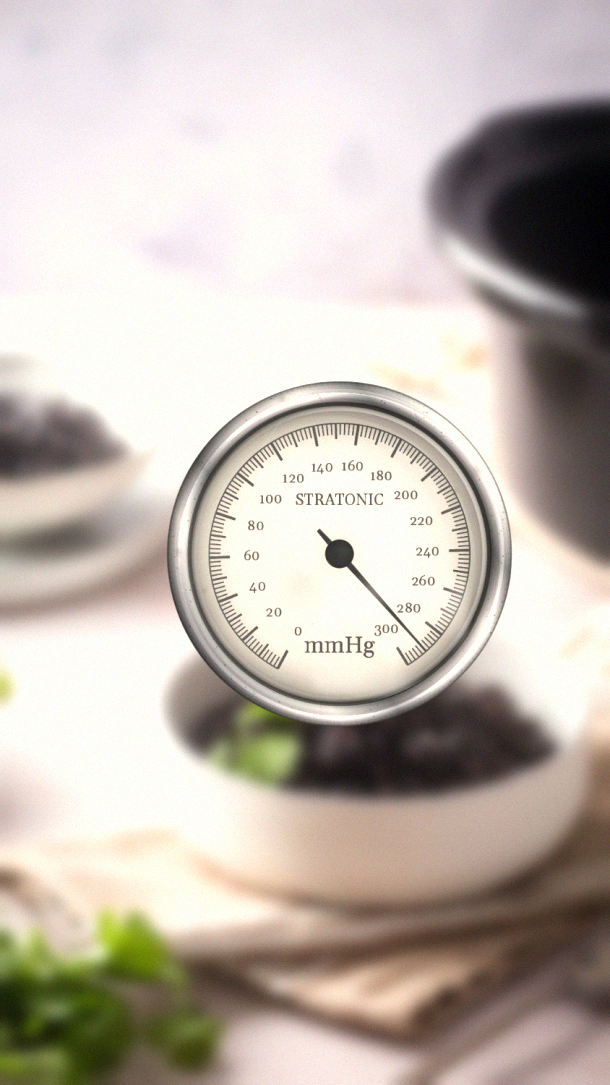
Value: 290 (mmHg)
